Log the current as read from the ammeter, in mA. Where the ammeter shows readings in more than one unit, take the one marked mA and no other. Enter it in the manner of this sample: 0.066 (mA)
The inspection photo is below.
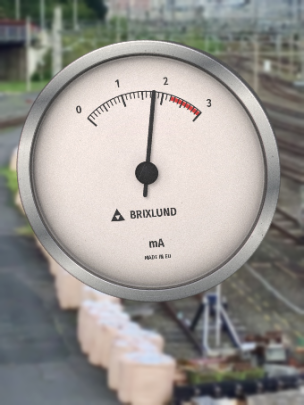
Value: 1.8 (mA)
